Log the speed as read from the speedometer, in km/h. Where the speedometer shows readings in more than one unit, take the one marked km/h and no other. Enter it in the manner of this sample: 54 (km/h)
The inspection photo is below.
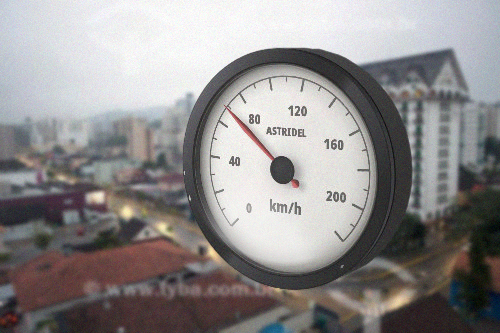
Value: 70 (km/h)
